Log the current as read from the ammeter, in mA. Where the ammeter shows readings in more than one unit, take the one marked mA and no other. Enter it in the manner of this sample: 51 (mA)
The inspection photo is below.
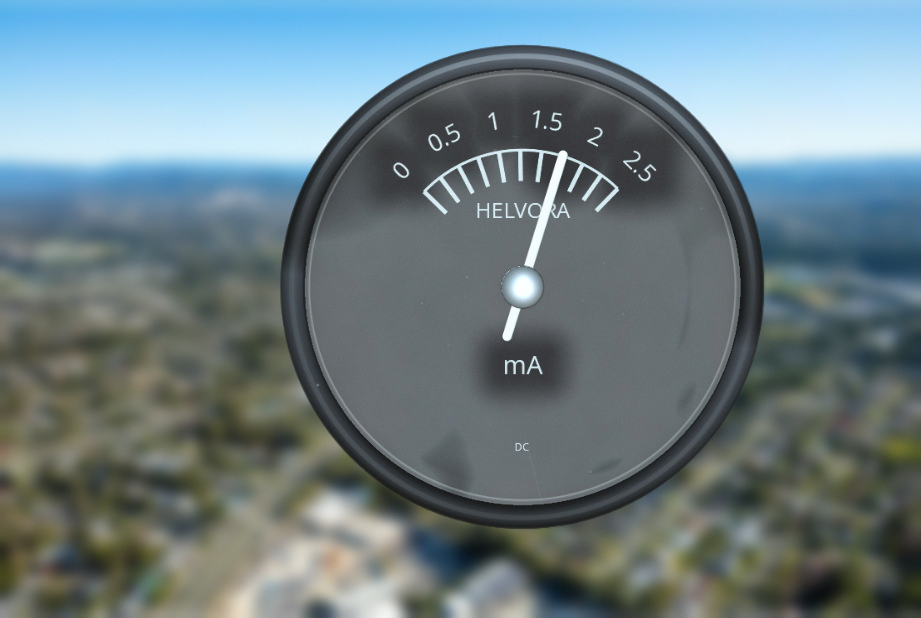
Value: 1.75 (mA)
